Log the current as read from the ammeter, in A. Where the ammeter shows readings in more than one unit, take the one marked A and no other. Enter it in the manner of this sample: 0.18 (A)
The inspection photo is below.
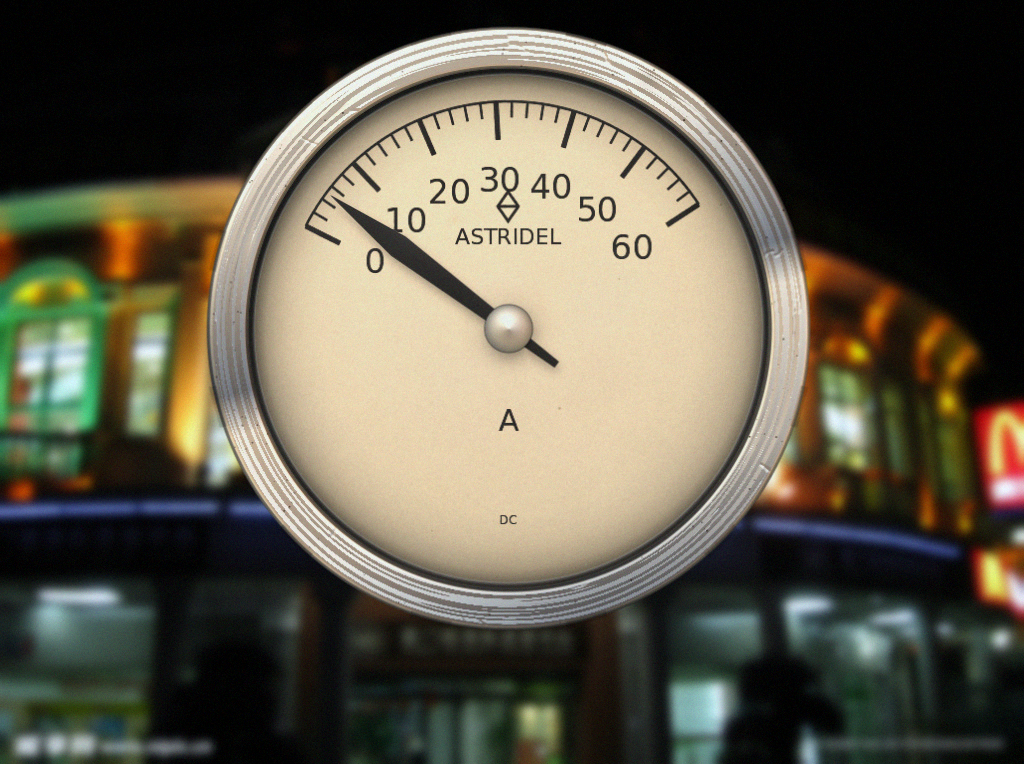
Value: 5 (A)
